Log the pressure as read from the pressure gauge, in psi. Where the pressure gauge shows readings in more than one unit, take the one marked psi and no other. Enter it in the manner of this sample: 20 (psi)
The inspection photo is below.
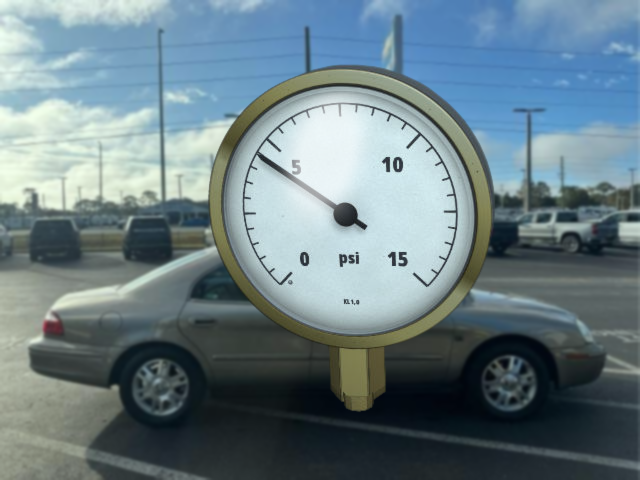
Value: 4.5 (psi)
